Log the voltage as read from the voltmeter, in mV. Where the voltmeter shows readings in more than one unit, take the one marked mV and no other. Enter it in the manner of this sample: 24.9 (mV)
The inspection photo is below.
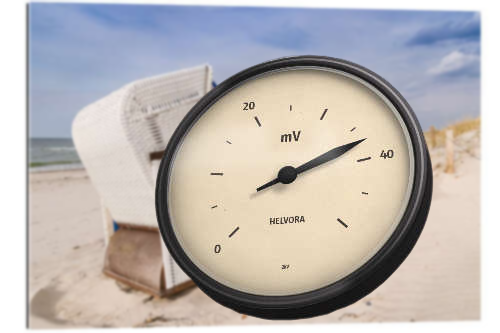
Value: 37.5 (mV)
